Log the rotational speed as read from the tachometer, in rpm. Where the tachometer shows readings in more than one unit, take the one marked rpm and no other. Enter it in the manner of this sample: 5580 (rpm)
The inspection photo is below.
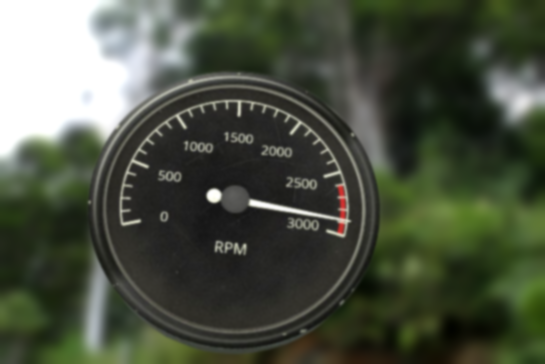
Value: 2900 (rpm)
